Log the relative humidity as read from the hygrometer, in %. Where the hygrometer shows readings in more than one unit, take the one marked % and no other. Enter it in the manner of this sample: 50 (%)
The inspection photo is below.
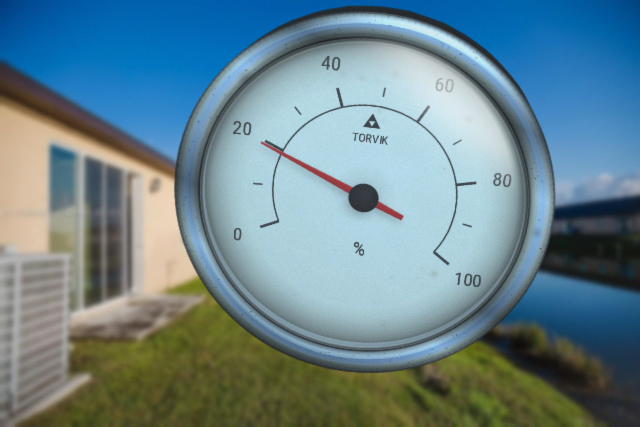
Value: 20 (%)
